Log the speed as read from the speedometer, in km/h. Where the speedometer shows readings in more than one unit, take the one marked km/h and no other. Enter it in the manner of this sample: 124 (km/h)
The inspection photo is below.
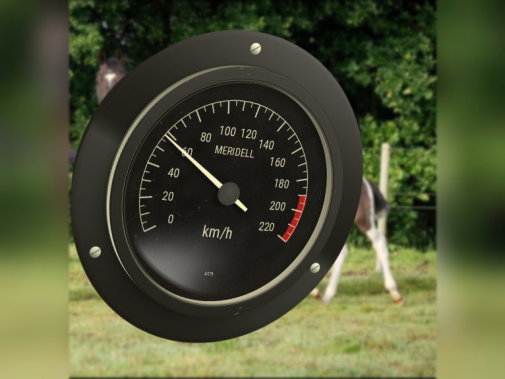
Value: 57.5 (km/h)
